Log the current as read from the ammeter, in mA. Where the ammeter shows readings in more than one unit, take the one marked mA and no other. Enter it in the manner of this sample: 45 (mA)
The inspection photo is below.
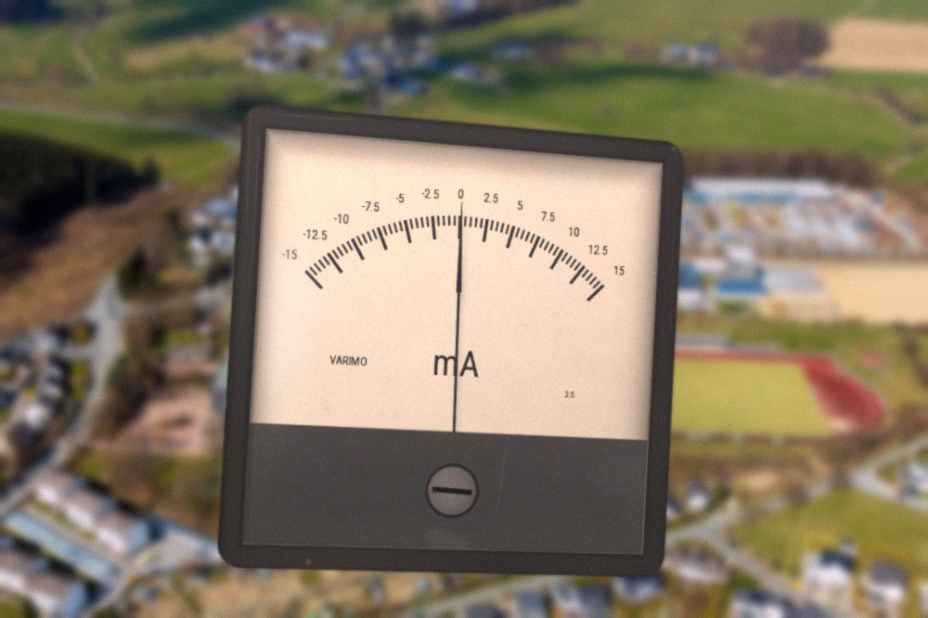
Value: 0 (mA)
